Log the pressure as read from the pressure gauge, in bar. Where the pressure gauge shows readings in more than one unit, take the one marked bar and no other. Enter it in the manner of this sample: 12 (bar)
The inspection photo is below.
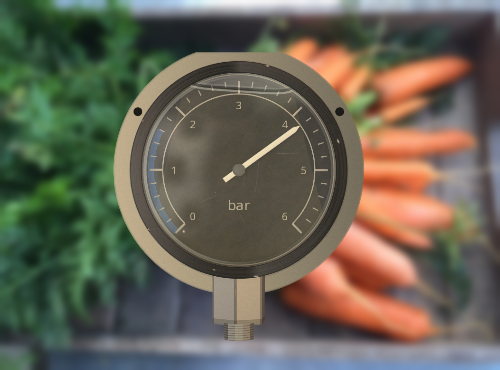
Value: 4.2 (bar)
